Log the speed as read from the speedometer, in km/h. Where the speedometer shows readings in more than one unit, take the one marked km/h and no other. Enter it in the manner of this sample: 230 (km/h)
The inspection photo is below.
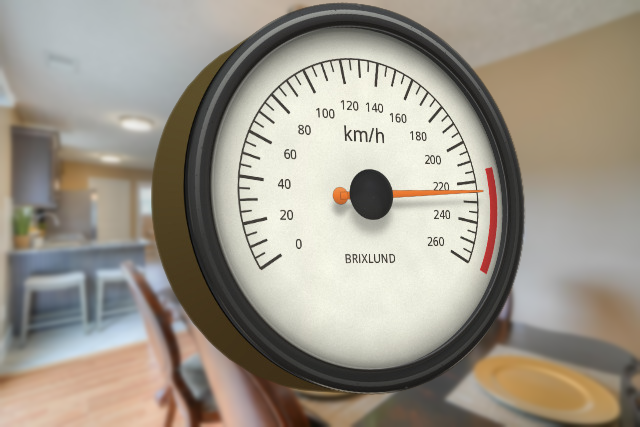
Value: 225 (km/h)
